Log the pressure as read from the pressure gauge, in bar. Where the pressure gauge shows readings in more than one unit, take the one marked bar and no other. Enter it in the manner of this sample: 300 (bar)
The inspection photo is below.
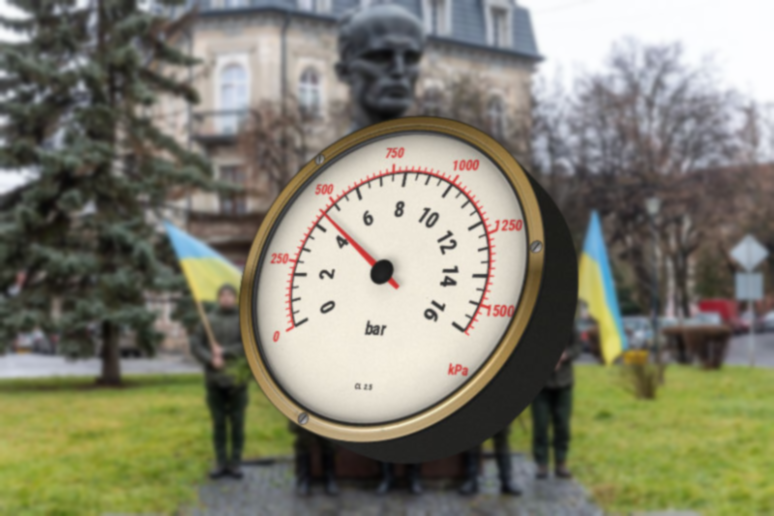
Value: 4.5 (bar)
